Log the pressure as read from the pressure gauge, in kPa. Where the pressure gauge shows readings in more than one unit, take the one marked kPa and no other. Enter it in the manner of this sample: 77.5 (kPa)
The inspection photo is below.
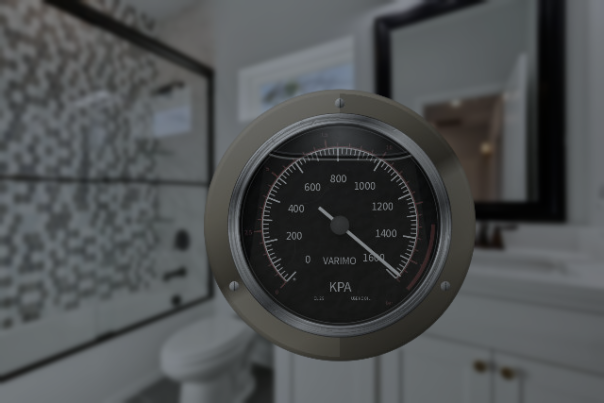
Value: 1580 (kPa)
